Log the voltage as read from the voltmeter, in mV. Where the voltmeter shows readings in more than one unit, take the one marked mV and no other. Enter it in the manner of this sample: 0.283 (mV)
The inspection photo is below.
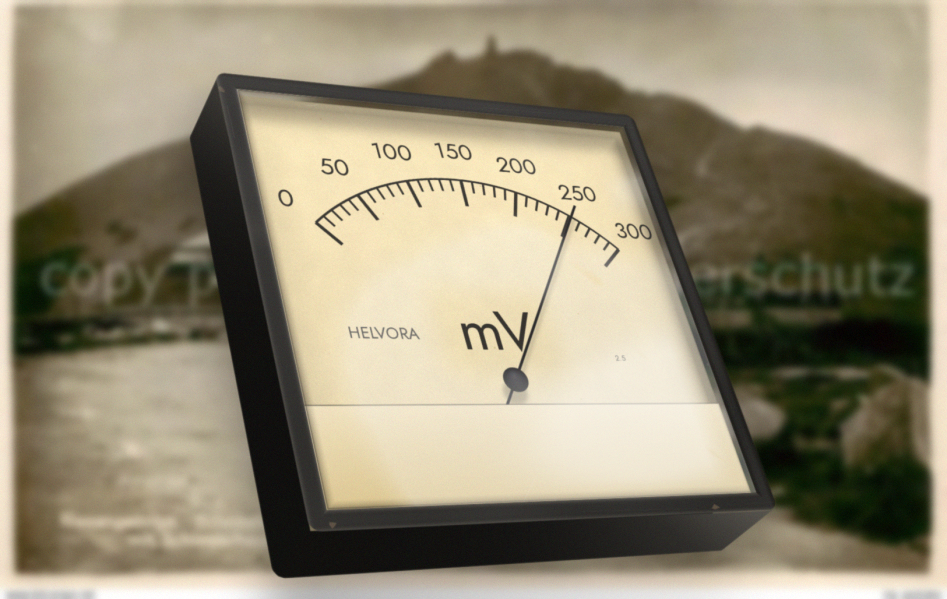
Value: 250 (mV)
